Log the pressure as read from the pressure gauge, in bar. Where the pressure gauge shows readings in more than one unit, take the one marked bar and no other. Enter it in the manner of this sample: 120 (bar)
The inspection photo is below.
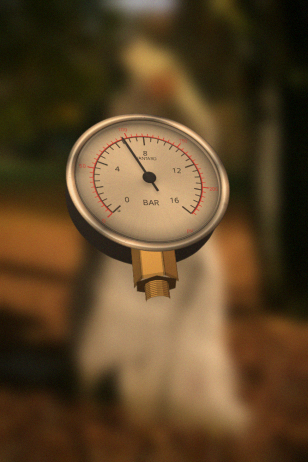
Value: 6.5 (bar)
